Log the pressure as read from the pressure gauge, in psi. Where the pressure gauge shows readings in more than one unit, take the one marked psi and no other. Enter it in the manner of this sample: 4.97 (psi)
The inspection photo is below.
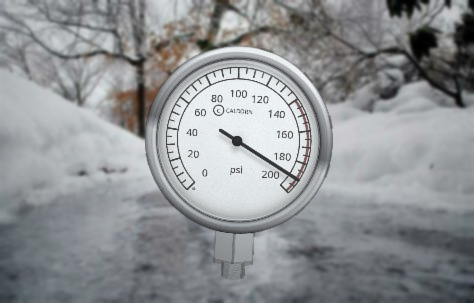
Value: 190 (psi)
